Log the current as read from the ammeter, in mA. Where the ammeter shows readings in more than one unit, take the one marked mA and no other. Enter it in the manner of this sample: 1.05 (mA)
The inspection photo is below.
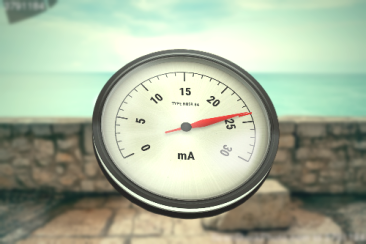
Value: 24 (mA)
